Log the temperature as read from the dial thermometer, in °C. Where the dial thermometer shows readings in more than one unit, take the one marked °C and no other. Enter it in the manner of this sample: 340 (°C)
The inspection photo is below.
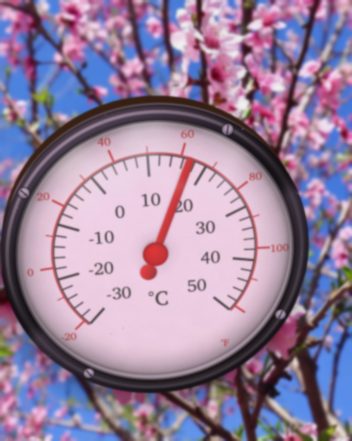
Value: 17 (°C)
